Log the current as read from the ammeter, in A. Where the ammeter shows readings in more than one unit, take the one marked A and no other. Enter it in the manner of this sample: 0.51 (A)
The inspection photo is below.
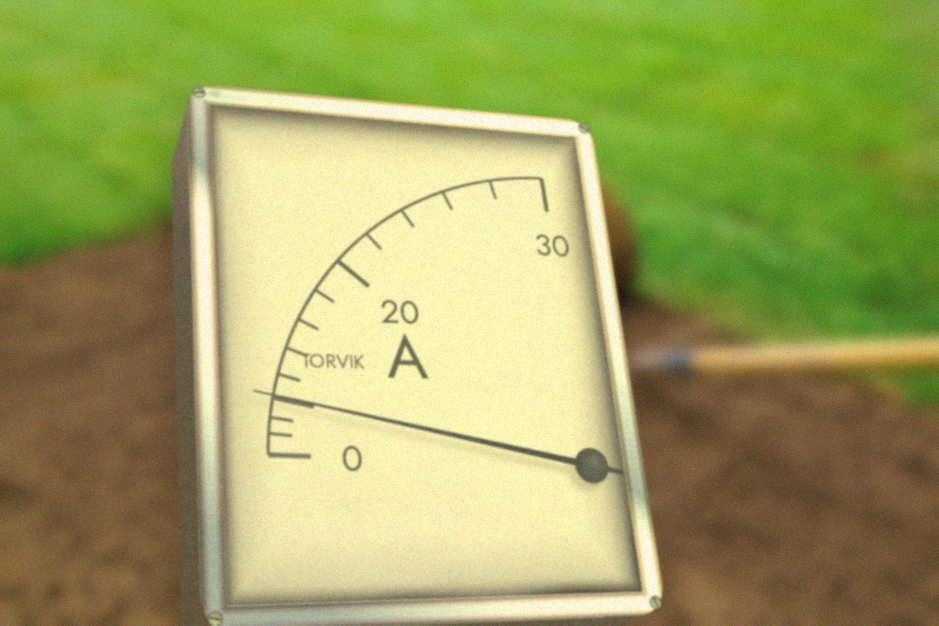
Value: 10 (A)
